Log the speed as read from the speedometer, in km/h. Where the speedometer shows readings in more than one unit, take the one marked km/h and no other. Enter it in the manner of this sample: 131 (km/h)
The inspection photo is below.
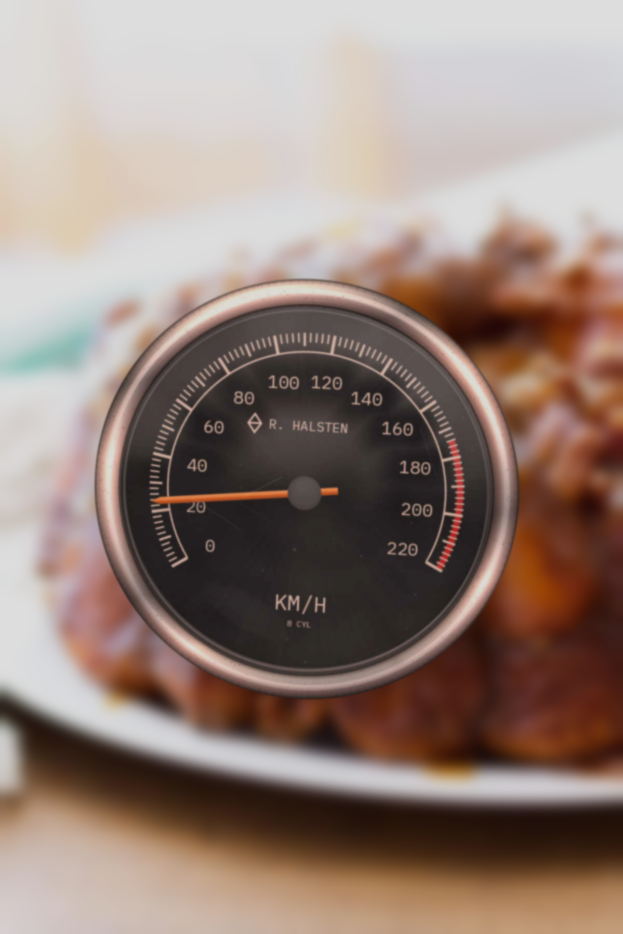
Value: 24 (km/h)
